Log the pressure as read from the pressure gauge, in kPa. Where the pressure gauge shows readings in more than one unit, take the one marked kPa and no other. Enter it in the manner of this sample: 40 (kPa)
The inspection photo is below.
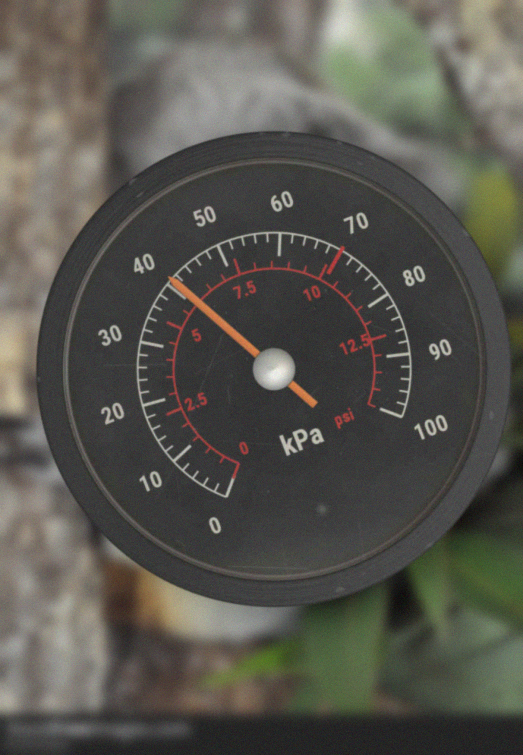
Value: 41 (kPa)
